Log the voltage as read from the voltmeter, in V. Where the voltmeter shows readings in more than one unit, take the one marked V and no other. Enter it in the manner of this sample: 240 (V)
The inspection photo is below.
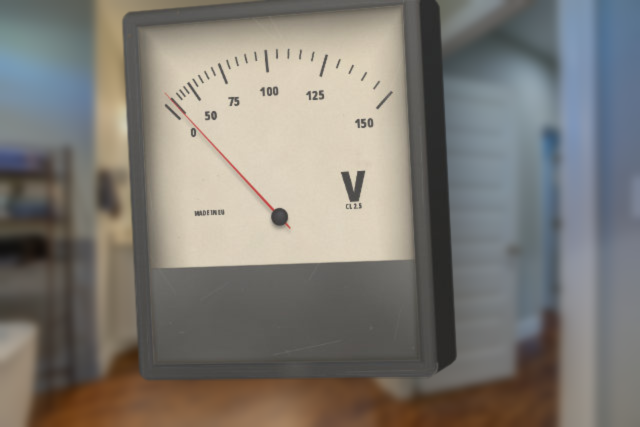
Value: 25 (V)
